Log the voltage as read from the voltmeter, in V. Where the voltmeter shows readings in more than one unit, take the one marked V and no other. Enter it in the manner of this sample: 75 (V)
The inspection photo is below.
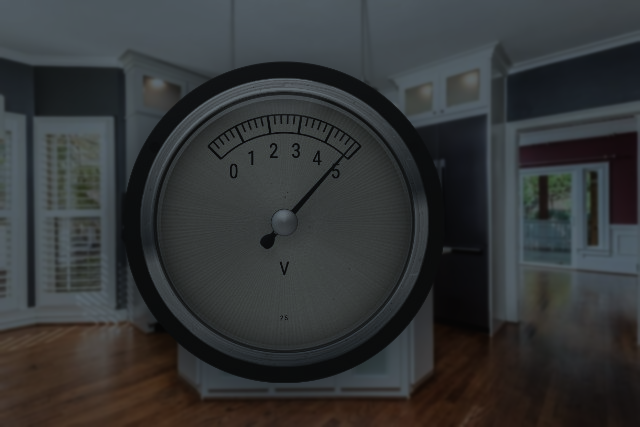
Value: 4.8 (V)
